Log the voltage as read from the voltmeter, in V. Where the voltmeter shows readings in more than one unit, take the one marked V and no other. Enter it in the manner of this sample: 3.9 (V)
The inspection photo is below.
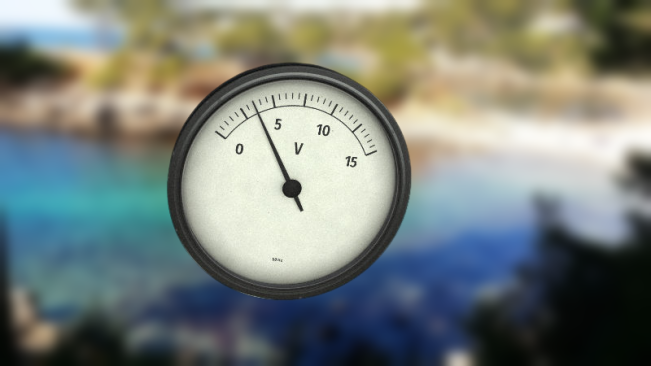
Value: 3.5 (V)
